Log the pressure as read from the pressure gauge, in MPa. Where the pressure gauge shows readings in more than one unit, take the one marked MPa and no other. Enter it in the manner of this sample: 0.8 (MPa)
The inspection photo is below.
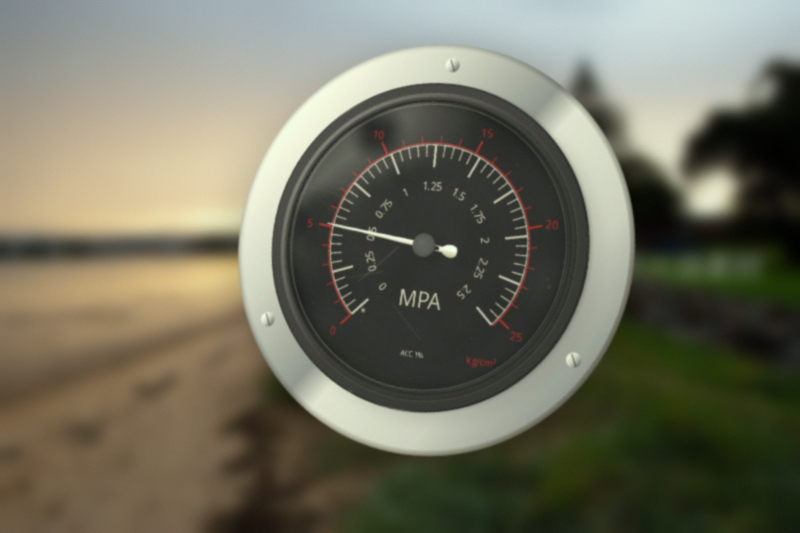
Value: 0.5 (MPa)
